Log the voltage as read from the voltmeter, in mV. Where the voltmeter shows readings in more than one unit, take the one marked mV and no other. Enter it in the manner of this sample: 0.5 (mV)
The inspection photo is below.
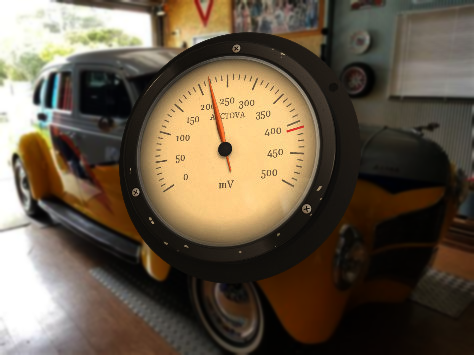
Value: 220 (mV)
